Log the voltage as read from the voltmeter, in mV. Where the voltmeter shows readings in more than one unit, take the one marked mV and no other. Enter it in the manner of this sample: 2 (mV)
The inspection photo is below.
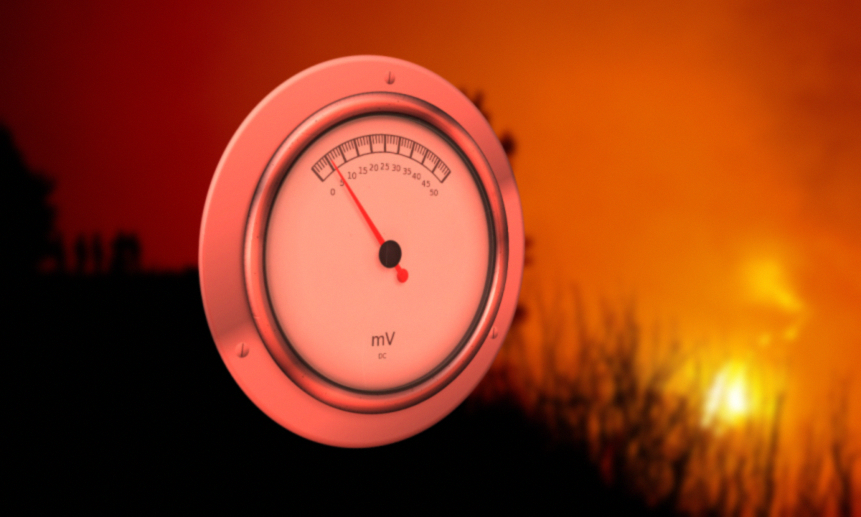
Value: 5 (mV)
